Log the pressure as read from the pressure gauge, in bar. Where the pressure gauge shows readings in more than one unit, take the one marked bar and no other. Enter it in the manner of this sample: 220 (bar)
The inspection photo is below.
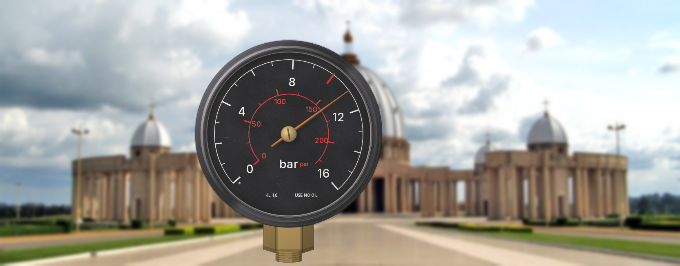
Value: 11 (bar)
